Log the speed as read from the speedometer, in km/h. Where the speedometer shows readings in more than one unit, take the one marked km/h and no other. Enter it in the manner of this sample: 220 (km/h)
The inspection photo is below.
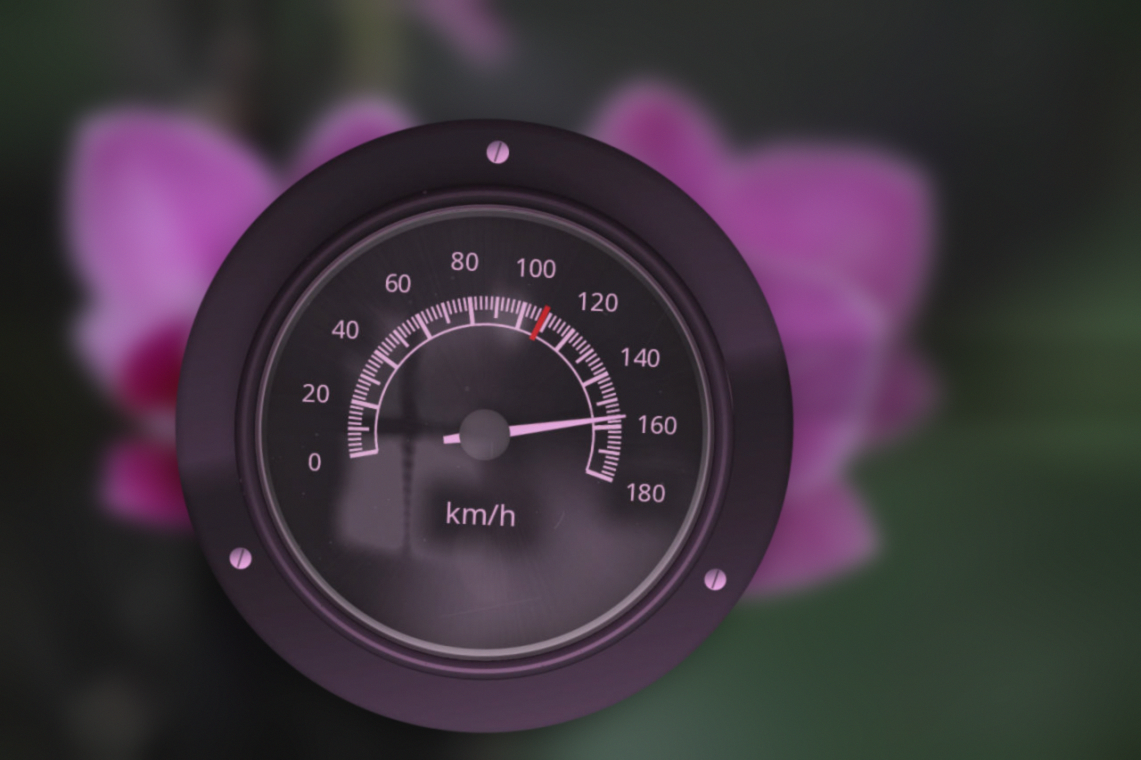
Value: 156 (km/h)
